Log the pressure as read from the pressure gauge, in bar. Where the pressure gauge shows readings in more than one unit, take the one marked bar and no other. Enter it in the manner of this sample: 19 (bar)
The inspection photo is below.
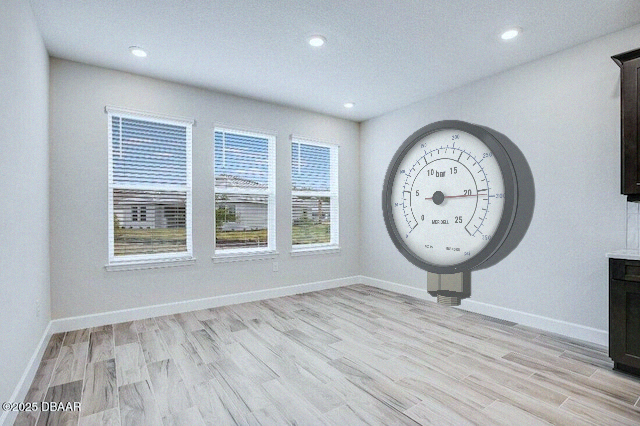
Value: 20.5 (bar)
